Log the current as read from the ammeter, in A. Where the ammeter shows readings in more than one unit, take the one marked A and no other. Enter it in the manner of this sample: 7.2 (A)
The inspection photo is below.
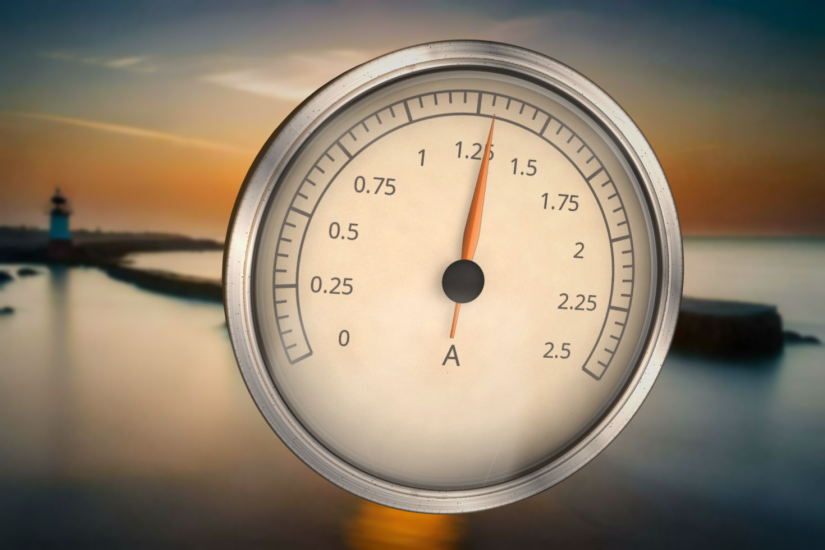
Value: 1.3 (A)
